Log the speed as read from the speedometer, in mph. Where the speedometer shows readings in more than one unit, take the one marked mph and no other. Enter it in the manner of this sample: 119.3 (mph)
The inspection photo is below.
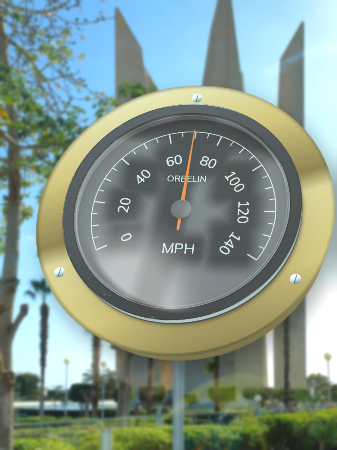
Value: 70 (mph)
